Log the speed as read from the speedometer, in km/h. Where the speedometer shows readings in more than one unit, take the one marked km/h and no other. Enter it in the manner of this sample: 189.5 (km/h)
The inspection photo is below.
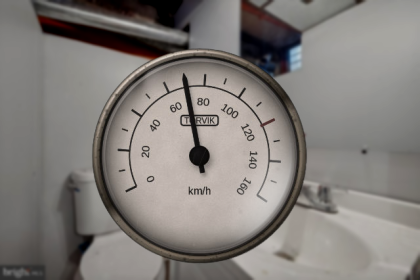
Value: 70 (km/h)
